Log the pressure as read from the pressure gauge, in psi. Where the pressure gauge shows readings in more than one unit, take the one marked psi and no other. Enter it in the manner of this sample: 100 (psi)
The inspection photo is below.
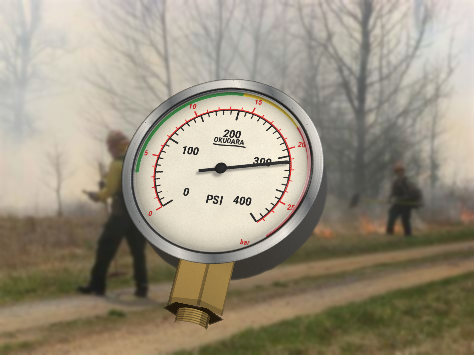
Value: 310 (psi)
